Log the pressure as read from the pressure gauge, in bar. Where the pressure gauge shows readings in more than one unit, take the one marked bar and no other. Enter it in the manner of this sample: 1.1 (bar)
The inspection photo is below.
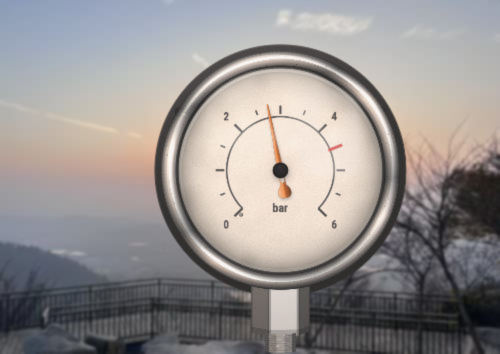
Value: 2.75 (bar)
